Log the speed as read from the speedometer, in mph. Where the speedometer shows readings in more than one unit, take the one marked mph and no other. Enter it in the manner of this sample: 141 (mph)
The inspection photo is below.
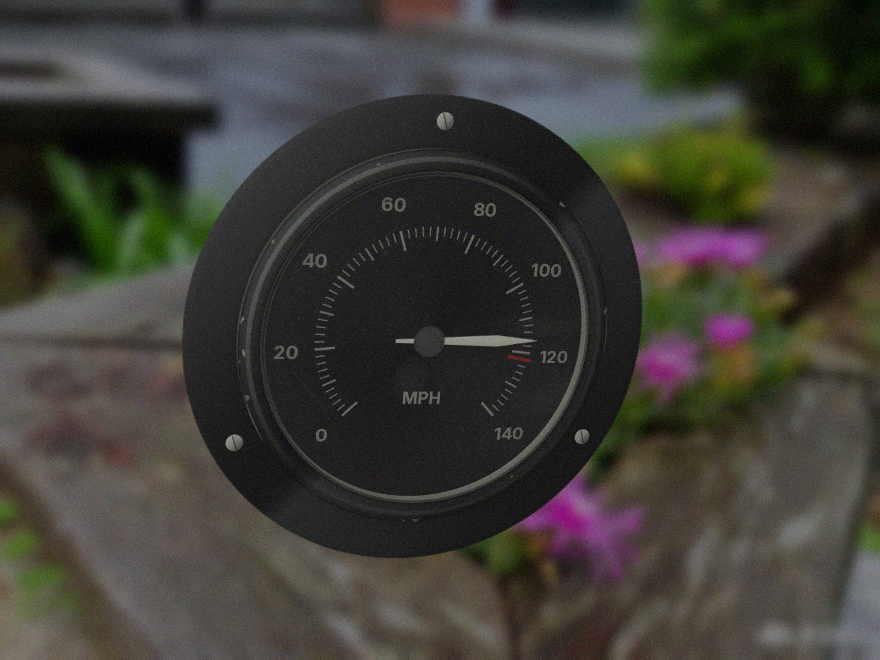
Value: 116 (mph)
